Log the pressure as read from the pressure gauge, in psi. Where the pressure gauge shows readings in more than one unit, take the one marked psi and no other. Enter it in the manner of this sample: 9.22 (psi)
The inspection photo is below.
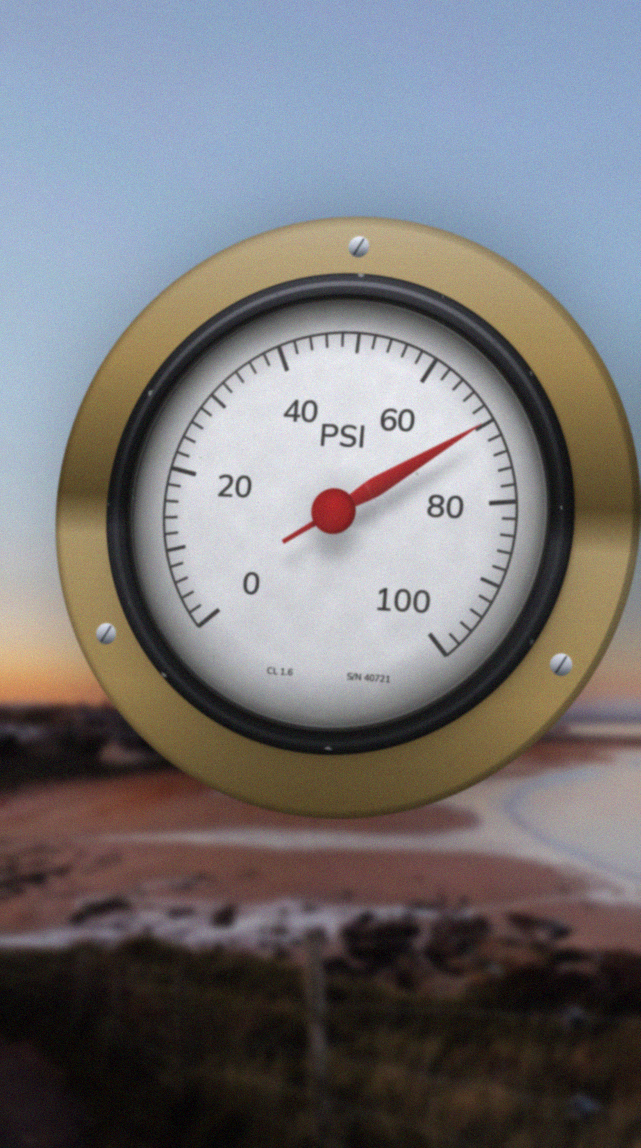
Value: 70 (psi)
